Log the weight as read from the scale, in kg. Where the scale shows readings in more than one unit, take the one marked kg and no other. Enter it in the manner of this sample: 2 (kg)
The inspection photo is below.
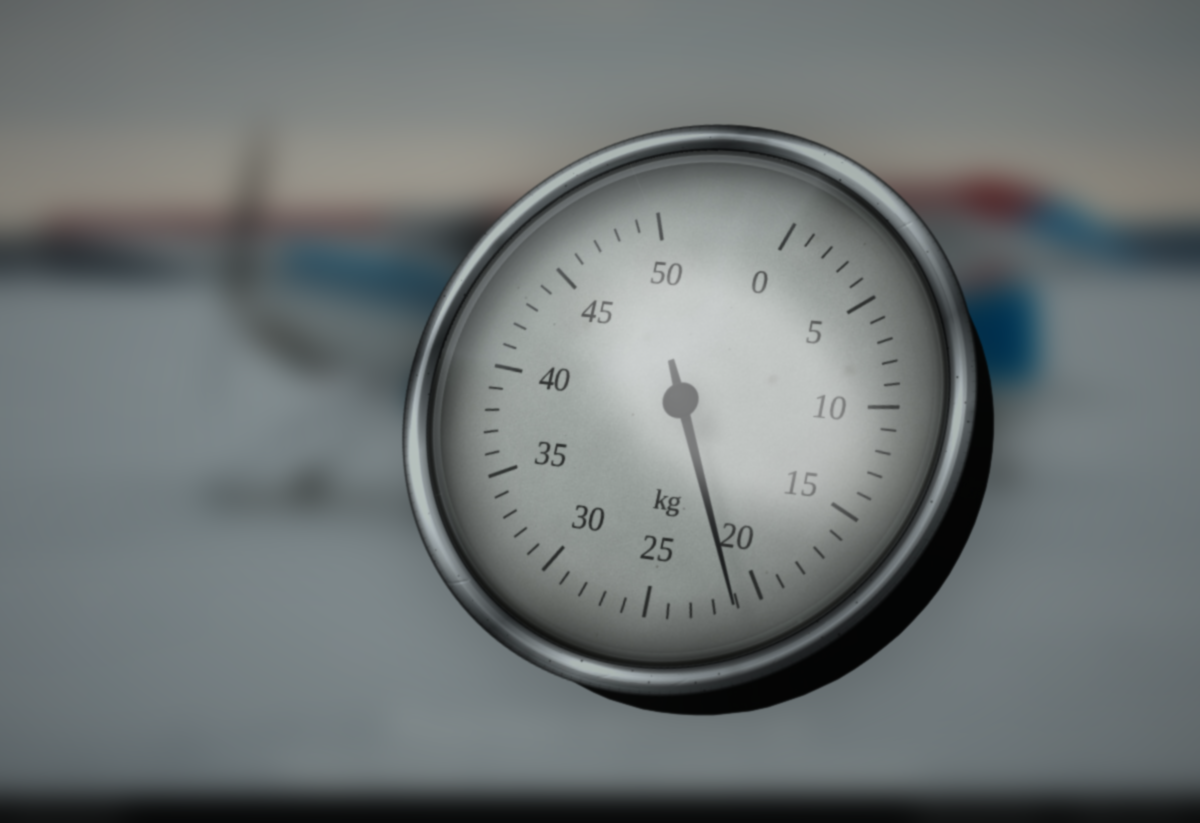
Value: 21 (kg)
